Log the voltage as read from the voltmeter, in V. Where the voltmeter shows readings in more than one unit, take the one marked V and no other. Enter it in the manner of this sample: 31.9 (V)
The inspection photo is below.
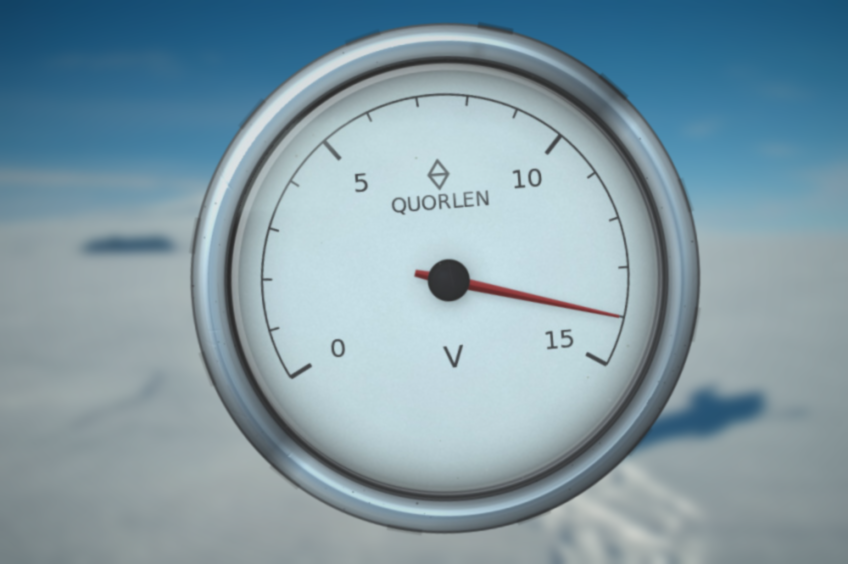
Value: 14 (V)
